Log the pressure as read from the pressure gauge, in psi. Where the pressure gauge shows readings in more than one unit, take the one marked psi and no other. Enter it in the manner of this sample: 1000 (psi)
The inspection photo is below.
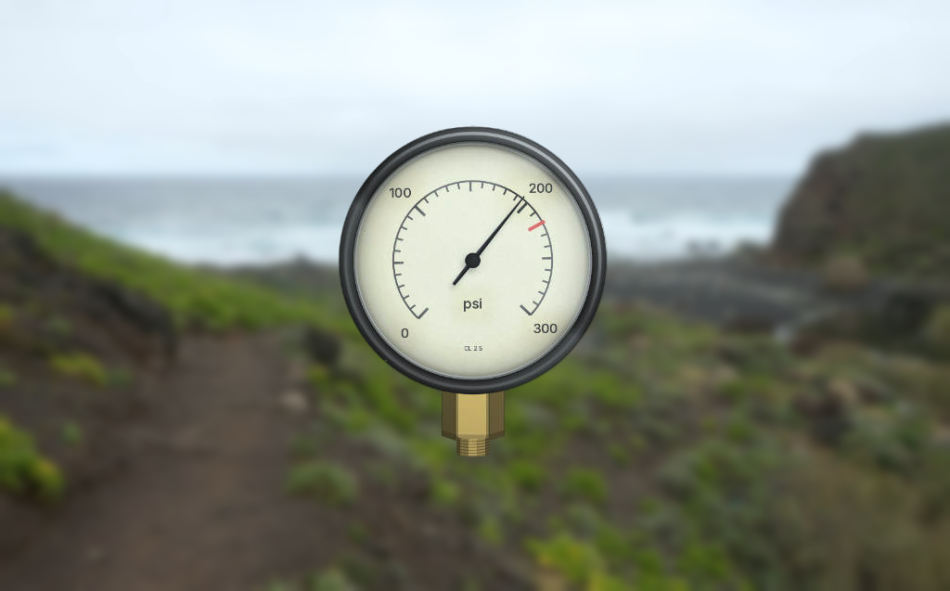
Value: 195 (psi)
